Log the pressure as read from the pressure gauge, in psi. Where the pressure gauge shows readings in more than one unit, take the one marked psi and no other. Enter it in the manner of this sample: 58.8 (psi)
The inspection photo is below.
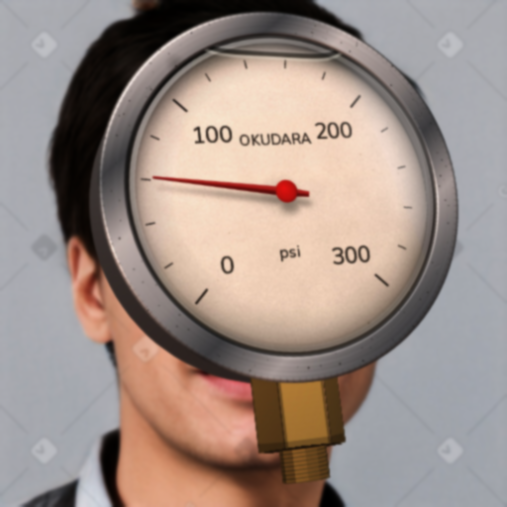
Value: 60 (psi)
